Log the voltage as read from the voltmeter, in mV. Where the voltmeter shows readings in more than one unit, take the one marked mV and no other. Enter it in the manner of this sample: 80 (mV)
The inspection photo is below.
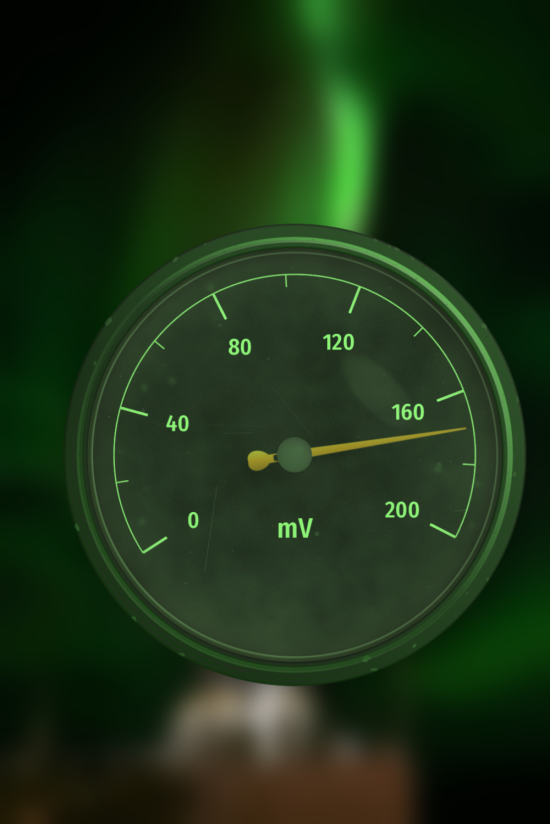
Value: 170 (mV)
